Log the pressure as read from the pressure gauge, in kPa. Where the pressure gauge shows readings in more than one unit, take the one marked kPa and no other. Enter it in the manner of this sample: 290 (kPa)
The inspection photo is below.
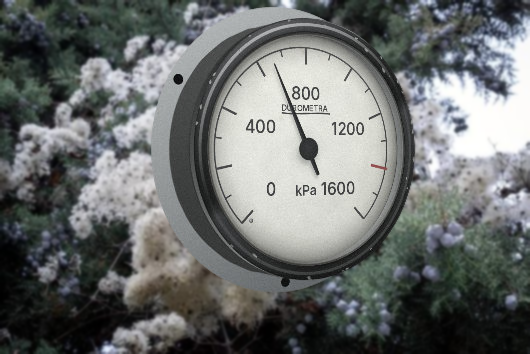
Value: 650 (kPa)
